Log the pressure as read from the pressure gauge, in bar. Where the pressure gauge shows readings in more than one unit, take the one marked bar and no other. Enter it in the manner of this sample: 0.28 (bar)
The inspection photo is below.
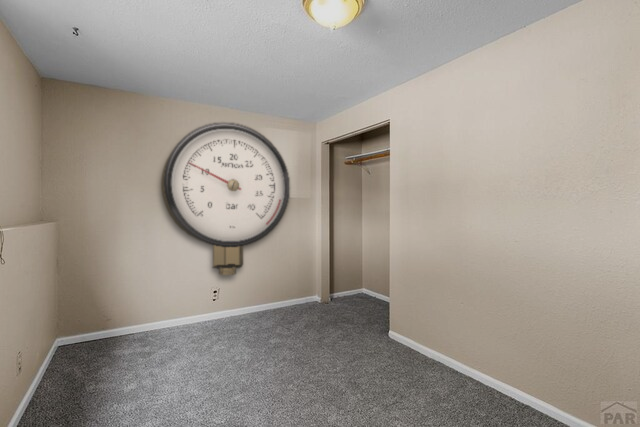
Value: 10 (bar)
